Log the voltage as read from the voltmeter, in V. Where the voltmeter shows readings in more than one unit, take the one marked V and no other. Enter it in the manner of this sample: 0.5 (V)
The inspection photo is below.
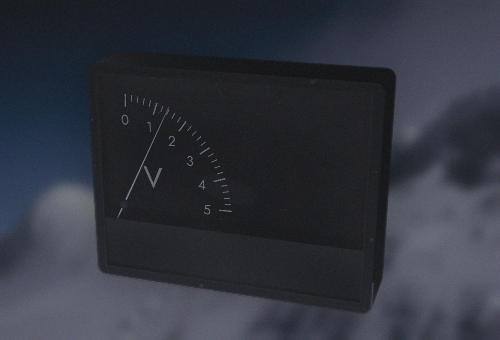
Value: 1.4 (V)
